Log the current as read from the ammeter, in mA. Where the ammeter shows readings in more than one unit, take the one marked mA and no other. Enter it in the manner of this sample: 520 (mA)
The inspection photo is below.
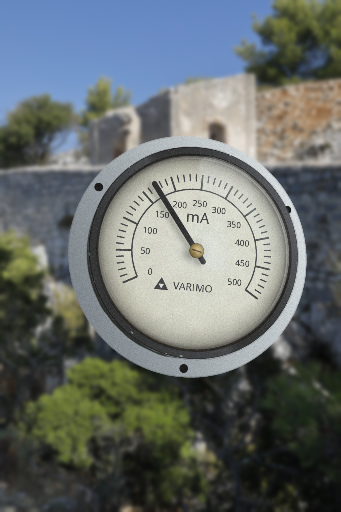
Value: 170 (mA)
